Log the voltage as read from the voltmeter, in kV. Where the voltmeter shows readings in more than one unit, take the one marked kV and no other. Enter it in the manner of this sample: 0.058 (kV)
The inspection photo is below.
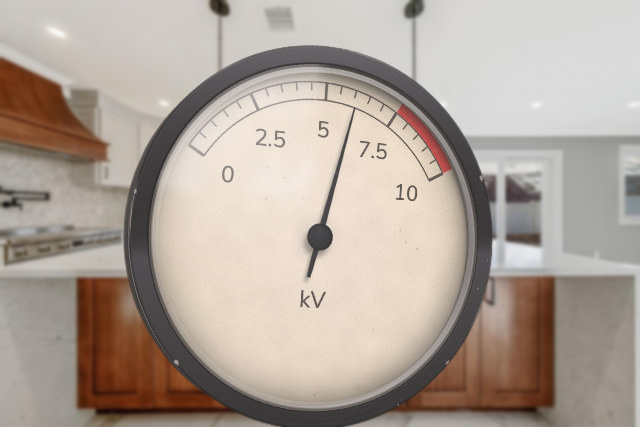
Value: 6 (kV)
